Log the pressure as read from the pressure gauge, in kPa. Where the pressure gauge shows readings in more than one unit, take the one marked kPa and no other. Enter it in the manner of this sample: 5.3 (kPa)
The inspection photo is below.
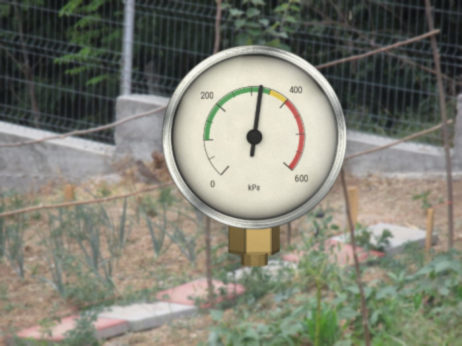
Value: 325 (kPa)
